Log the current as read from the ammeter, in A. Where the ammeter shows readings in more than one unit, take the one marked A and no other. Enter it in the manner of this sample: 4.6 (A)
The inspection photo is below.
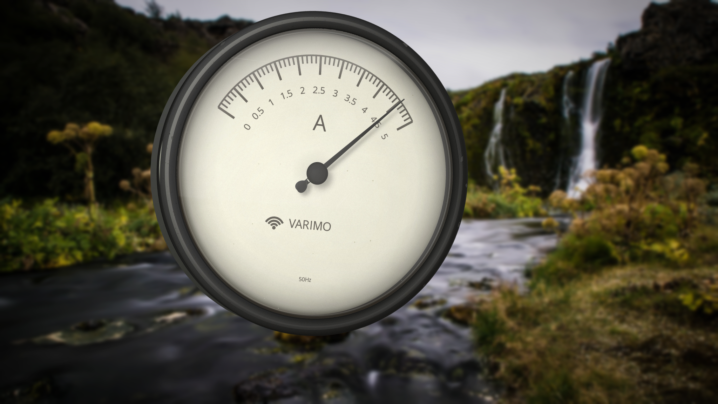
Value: 4.5 (A)
